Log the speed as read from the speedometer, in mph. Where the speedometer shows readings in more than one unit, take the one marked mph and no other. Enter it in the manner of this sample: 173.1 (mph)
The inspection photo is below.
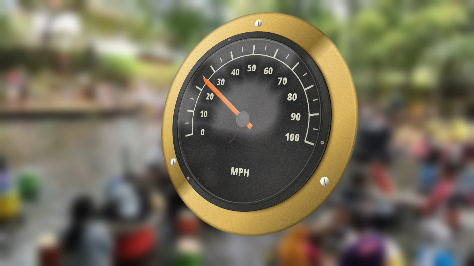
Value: 25 (mph)
